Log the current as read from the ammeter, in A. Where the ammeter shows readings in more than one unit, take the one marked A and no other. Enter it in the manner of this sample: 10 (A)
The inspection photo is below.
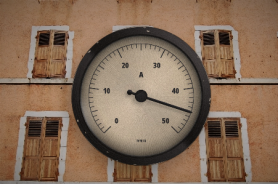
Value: 45 (A)
